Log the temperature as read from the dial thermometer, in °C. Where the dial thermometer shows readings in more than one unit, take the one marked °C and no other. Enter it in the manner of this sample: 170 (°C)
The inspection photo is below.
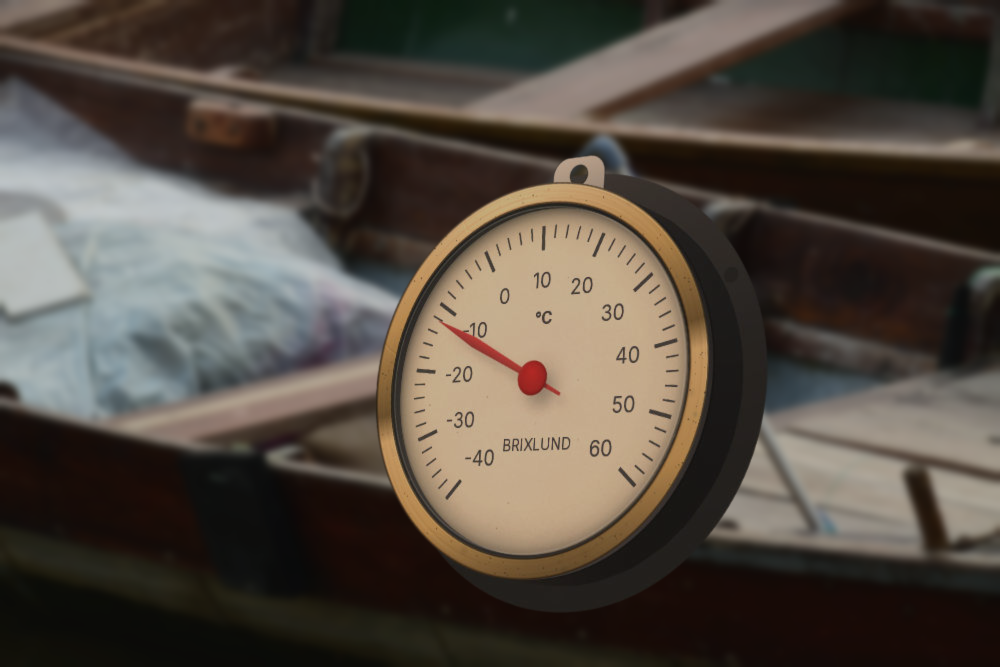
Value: -12 (°C)
